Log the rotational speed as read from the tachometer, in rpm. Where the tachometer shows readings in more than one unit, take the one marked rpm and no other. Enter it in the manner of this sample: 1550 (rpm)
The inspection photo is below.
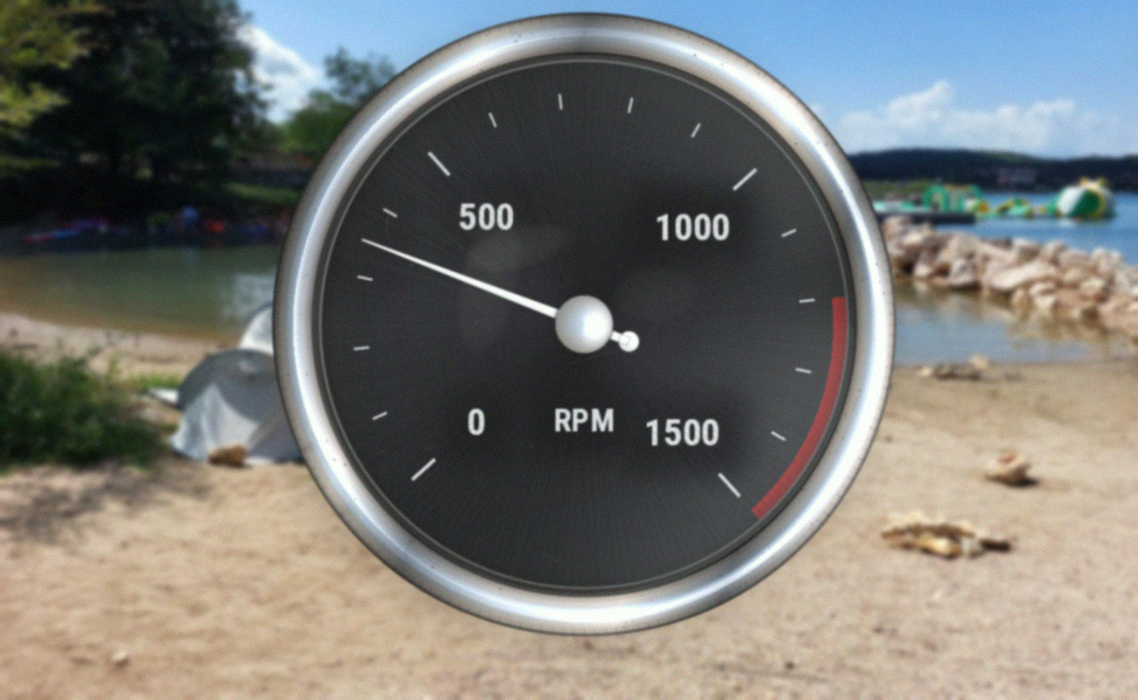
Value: 350 (rpm)
